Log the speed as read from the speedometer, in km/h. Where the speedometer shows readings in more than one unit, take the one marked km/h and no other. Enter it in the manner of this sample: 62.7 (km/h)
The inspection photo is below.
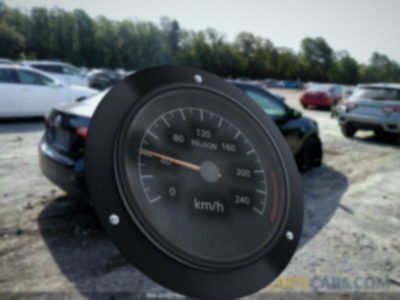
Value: 40 (km/h)
